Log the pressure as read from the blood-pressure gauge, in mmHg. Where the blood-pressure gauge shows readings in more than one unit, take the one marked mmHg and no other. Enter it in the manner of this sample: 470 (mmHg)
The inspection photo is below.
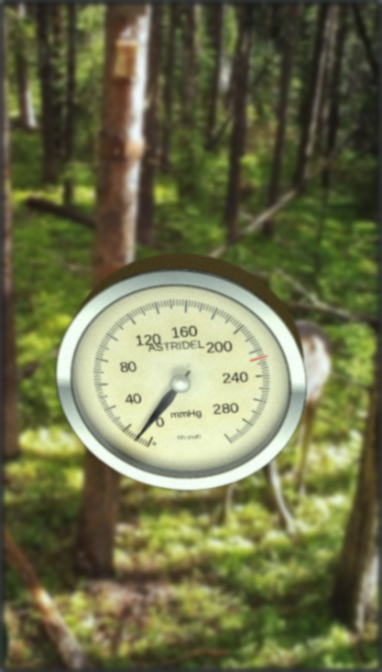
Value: 10 (mmHg)
